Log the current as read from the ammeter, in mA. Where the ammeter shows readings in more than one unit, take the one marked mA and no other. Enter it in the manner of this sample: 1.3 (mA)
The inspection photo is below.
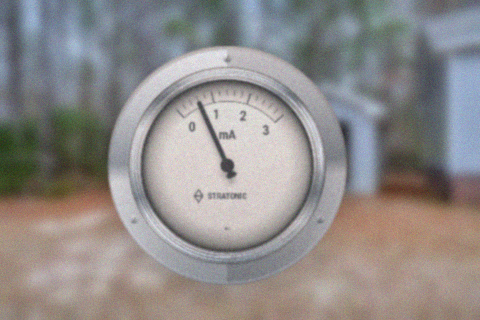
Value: 0.6 (mA)
